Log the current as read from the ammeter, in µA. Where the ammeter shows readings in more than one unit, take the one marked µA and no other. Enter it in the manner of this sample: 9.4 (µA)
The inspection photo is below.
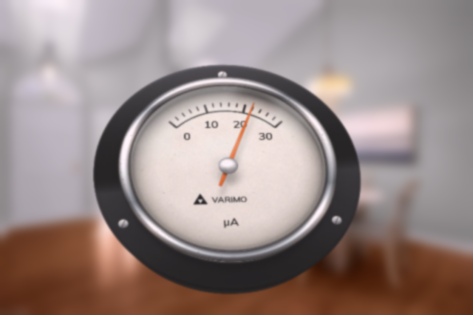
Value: 22 (µA)
